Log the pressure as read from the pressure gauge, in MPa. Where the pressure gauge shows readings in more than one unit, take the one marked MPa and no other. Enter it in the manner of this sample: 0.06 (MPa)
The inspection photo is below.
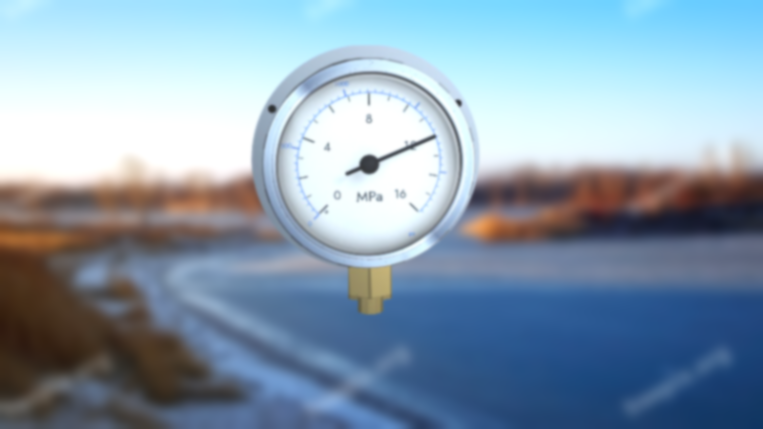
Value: 12 (MPa)
